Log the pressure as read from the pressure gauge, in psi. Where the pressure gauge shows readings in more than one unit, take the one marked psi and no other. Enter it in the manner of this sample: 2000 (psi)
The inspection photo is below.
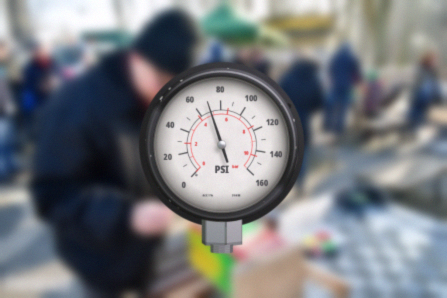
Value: 70 (psi)
